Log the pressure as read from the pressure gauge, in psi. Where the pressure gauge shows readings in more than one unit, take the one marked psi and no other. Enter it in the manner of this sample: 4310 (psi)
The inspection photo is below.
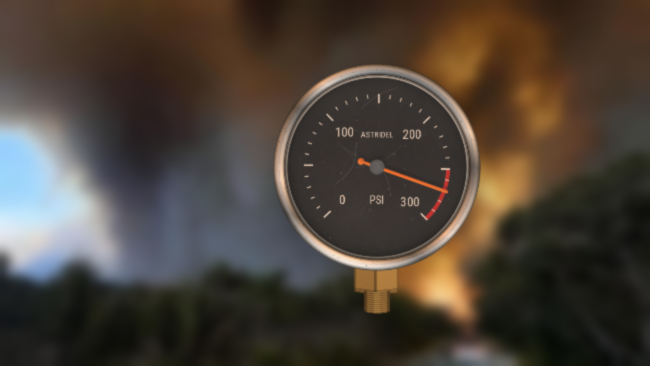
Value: 270 (psi)
